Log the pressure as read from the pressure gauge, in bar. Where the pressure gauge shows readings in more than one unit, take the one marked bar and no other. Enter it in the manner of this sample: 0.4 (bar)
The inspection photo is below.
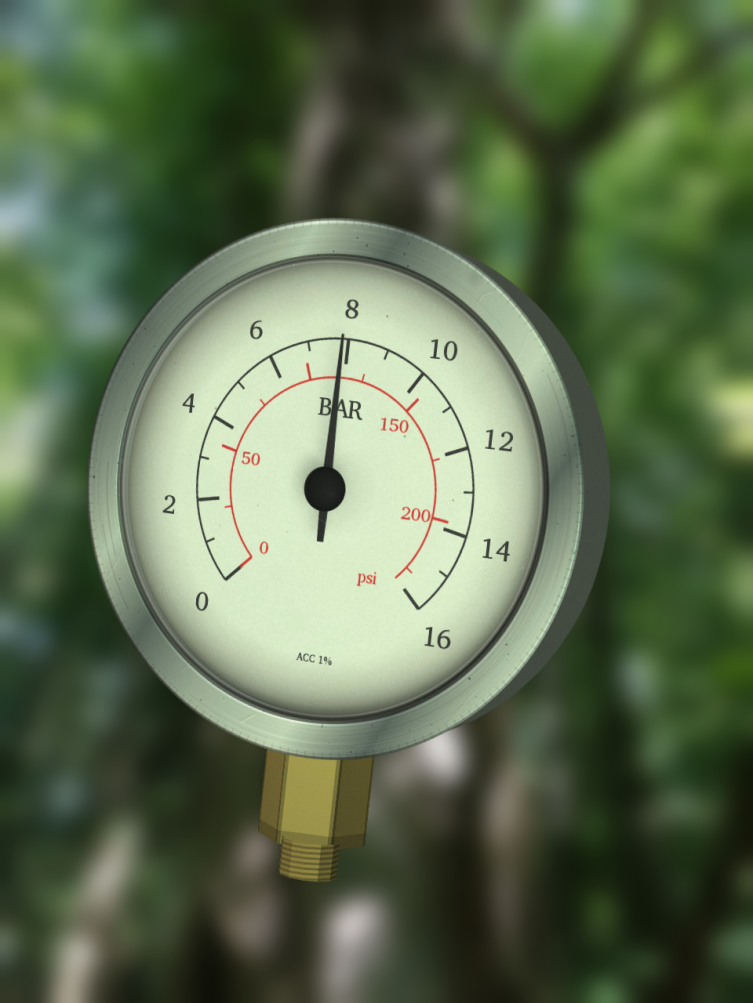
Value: 8 (bar)
